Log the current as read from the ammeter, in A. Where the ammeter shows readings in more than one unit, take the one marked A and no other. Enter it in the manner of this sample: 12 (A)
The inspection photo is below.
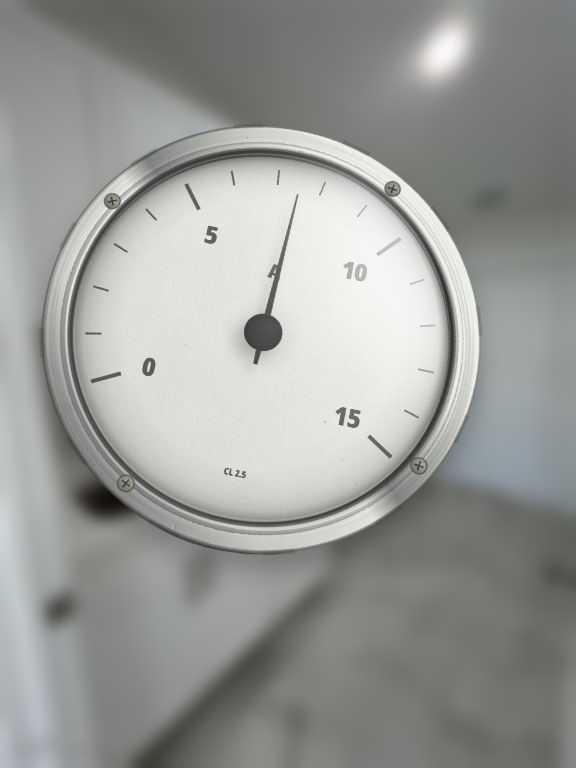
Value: 7.5 (A)
